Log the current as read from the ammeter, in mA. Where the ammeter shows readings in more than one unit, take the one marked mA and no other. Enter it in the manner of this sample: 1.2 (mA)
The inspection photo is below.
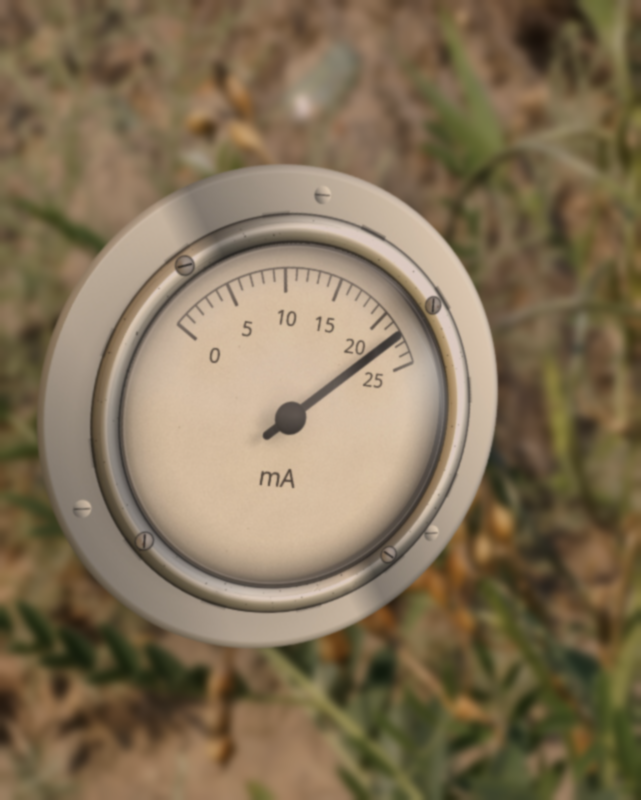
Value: 22 (mA)
